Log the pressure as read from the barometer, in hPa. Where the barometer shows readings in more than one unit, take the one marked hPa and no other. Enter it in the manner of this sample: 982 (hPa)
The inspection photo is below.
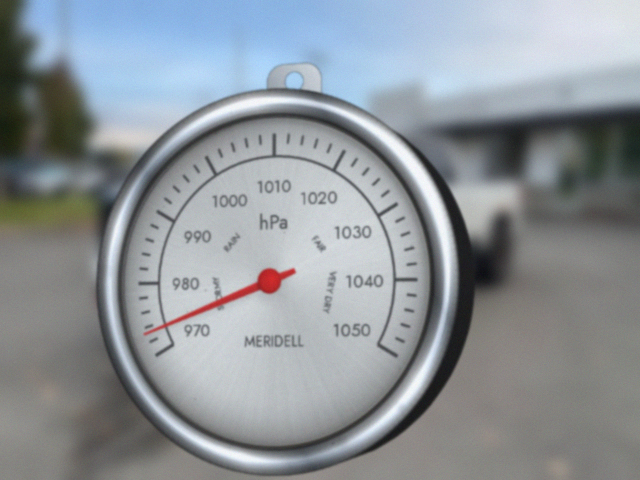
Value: 973 (hPa)
